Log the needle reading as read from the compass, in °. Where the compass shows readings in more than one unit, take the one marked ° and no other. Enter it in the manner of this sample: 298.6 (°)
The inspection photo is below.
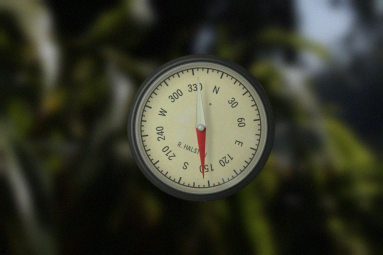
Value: 155 (°)
